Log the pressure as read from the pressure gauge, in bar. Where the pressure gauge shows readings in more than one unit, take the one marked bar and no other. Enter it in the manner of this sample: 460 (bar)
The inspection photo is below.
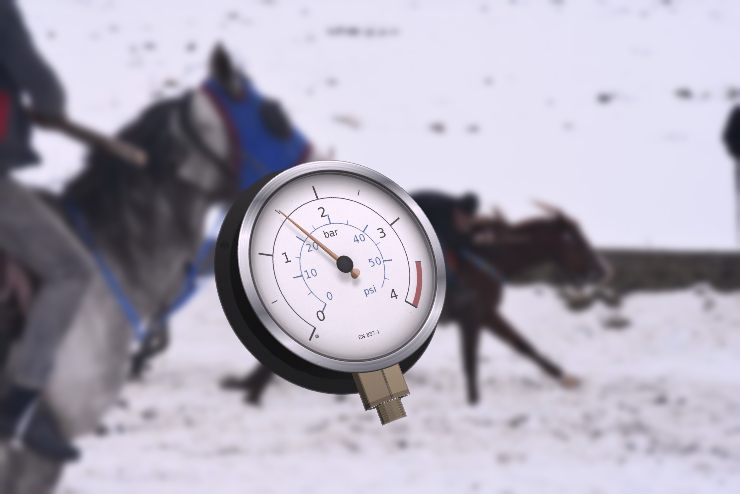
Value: 1.5 (bar)
